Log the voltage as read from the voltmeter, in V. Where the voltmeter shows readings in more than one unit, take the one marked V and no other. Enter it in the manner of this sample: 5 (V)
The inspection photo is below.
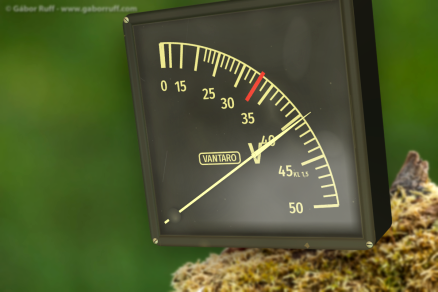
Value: 40.5 (V)
